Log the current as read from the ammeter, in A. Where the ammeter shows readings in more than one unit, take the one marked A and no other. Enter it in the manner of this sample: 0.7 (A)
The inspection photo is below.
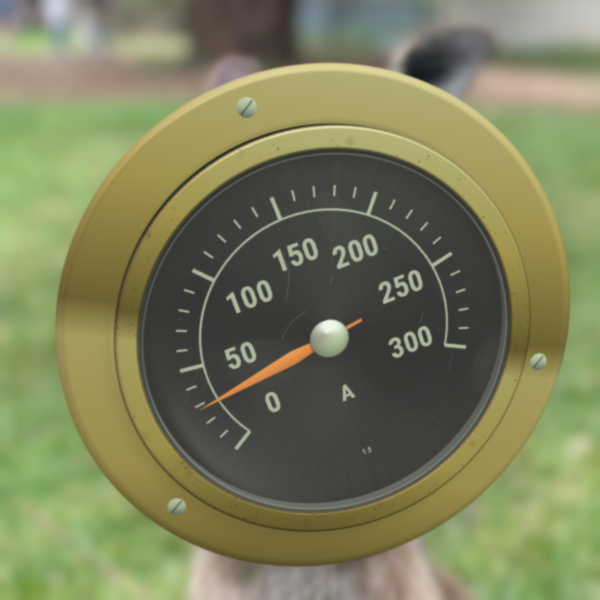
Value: 30 (A)
